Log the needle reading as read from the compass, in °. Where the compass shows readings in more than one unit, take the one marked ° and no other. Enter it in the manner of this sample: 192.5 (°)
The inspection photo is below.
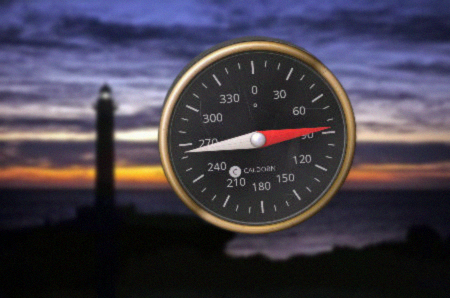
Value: 85 (°)
